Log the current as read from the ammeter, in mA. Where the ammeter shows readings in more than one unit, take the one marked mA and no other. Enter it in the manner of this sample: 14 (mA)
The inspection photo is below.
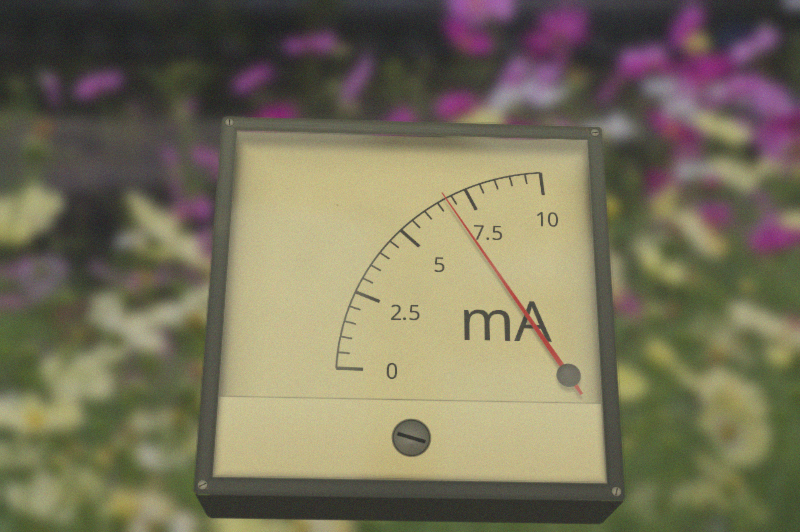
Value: 6.75 (mA)
